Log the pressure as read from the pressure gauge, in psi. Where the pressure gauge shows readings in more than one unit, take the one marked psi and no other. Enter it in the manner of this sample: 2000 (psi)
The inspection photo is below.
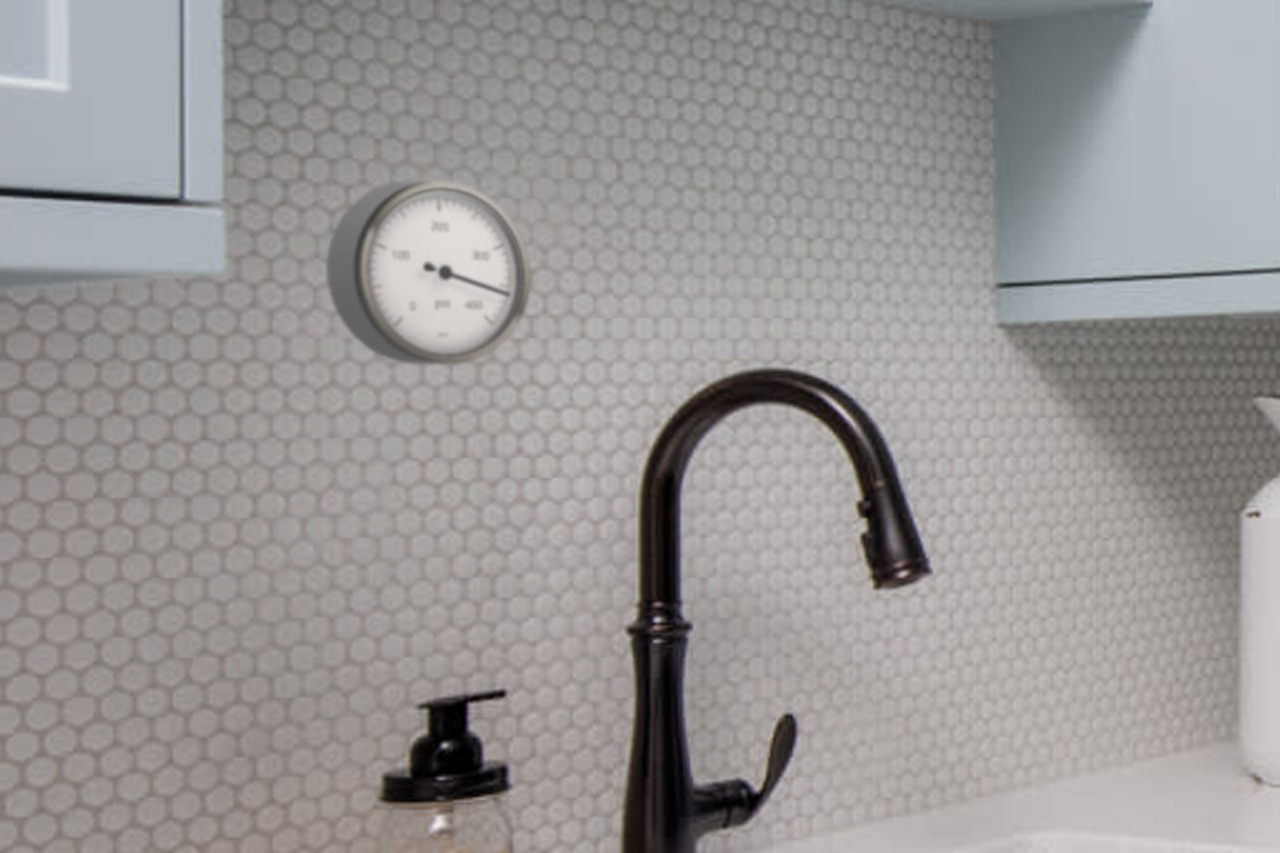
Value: 360 (psi)
